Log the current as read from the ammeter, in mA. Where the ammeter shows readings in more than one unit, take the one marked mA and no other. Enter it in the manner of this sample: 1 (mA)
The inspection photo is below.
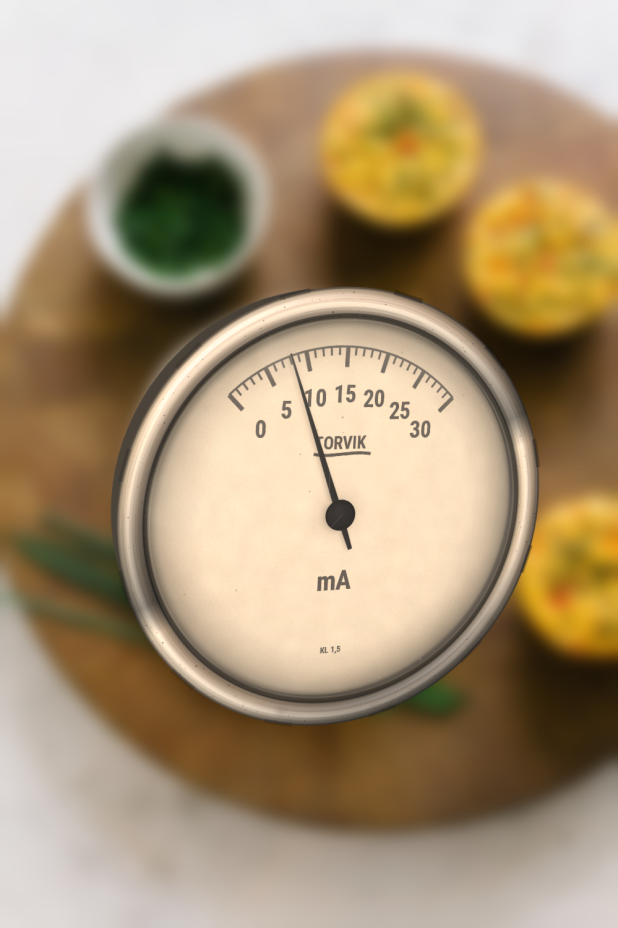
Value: 8 (mA)
